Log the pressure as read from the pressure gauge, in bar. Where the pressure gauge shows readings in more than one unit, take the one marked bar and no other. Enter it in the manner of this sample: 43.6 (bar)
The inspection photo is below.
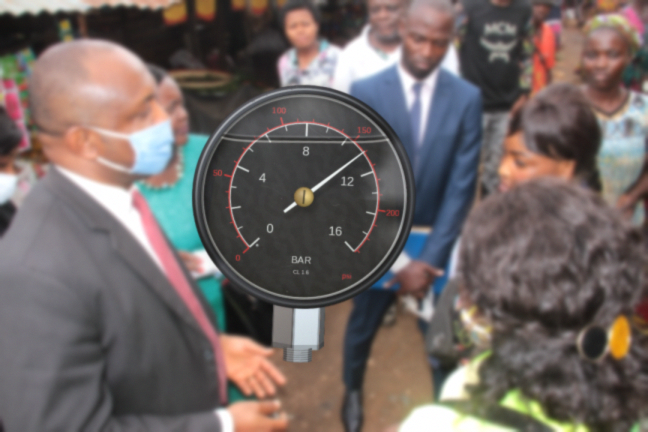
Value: 11 (bar)
